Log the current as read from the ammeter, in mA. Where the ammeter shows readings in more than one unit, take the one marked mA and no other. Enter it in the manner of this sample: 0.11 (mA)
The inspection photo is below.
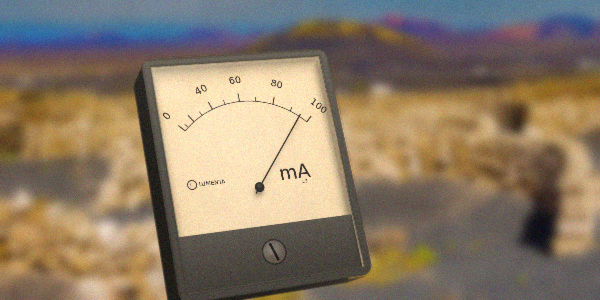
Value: 95 (mA)
